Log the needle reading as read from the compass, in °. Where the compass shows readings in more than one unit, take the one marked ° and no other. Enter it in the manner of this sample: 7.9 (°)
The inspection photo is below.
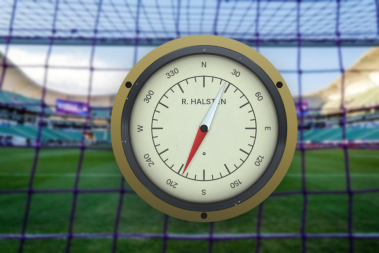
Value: 205 (°)
